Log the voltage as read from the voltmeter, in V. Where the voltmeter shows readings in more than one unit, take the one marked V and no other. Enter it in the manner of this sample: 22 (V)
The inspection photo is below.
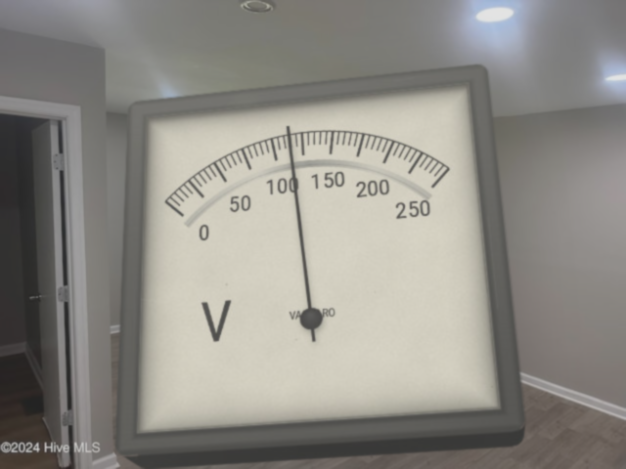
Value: 115 (V)
